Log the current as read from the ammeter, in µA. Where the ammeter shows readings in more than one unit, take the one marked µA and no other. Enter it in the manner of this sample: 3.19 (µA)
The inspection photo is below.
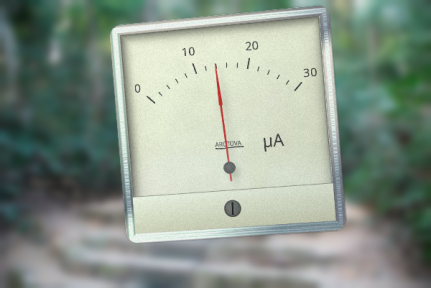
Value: 14 (µA)
